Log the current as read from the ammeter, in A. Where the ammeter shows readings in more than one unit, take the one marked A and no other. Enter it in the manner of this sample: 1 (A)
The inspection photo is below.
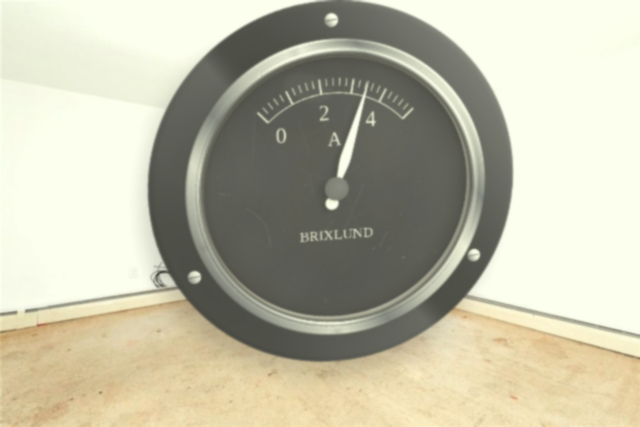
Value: 3.4 (A)
